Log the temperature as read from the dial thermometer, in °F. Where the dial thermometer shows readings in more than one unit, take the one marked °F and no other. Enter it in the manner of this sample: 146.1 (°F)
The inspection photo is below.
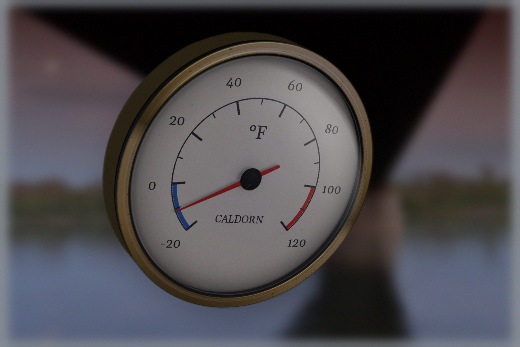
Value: -10 (°F)
